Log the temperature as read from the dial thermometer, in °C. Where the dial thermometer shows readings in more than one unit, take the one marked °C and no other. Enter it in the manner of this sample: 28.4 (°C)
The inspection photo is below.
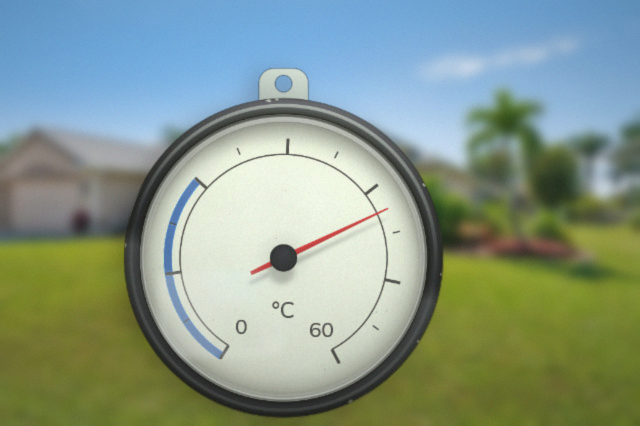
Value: 42.5 (°C)
